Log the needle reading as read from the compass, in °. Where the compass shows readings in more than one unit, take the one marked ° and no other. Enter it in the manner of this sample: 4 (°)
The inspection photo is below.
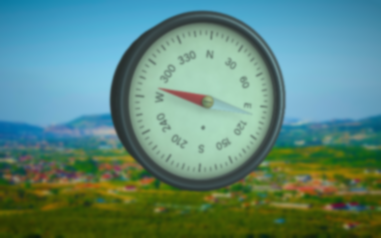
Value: 280 (°)
